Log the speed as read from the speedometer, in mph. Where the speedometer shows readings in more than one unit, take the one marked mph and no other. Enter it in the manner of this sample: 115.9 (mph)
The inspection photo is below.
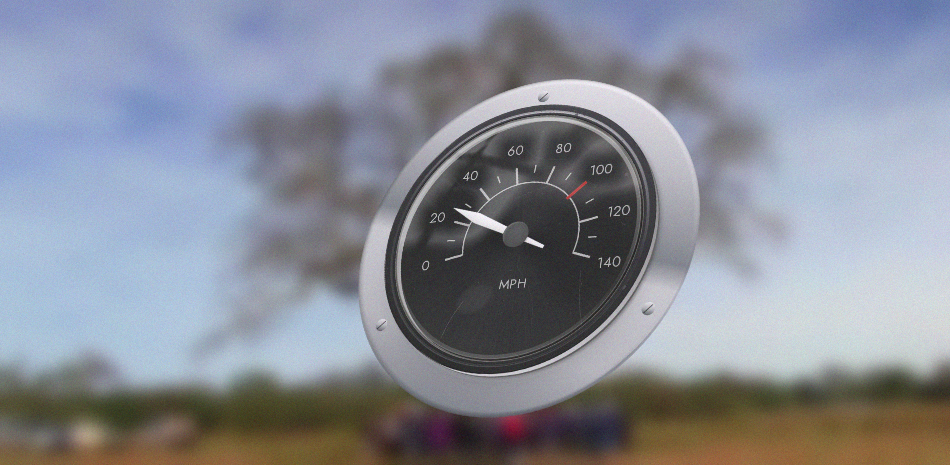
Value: 25 (mph)
